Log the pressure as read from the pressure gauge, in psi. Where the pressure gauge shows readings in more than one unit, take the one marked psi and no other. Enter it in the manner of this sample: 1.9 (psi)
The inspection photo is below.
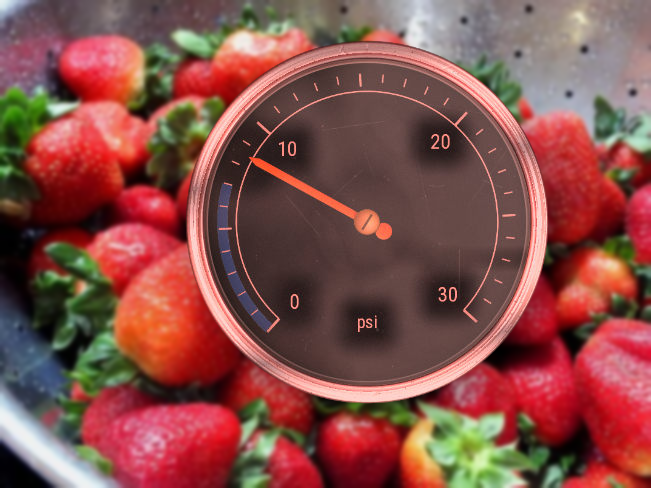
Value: 8.5 (psi)
